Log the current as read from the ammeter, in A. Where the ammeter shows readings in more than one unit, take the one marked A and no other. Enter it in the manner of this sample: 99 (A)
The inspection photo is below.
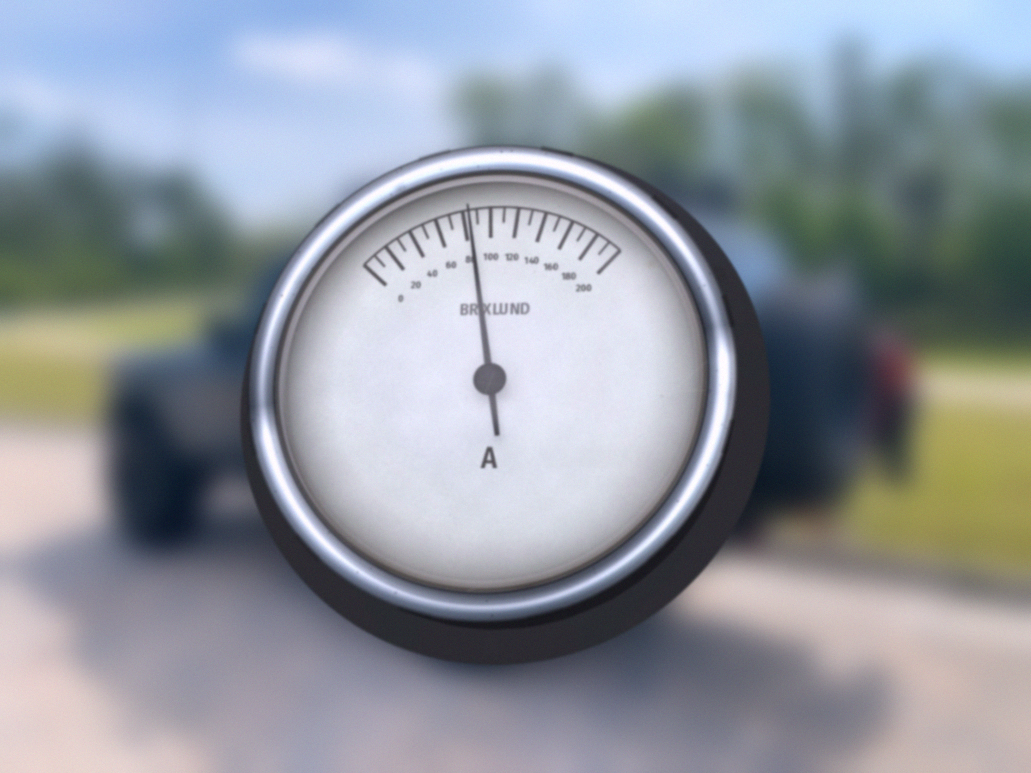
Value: 85 (A)
